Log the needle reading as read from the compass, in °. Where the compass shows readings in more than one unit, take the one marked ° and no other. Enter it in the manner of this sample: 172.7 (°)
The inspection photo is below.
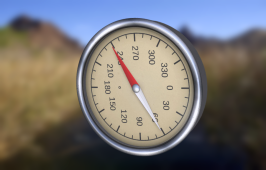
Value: 240 (°)
